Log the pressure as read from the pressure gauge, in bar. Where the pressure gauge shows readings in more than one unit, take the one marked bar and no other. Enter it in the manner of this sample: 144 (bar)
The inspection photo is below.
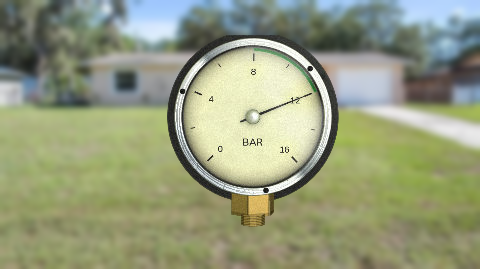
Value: 12 (bar)
